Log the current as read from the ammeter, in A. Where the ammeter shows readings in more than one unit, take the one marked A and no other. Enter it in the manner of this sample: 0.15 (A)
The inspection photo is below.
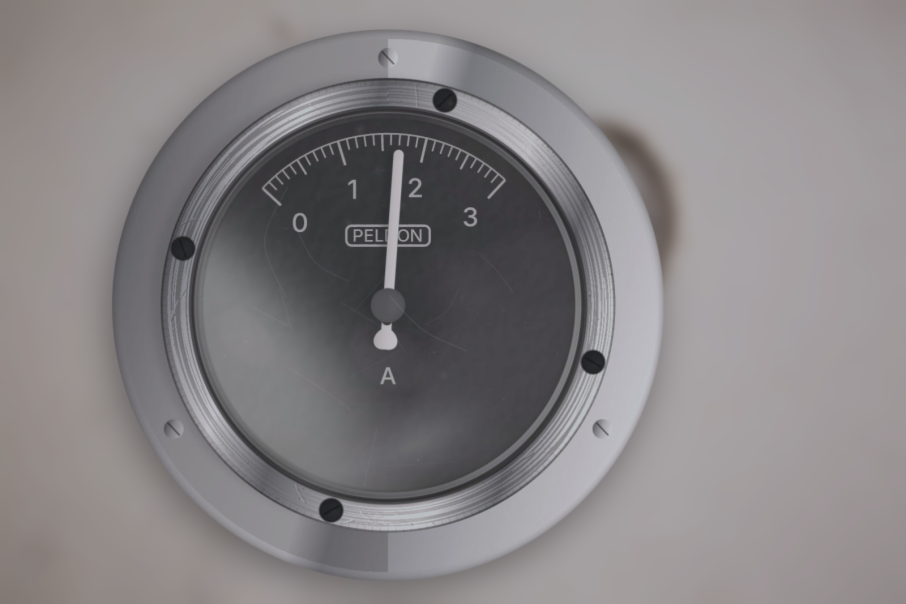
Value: 1.7 (A)
